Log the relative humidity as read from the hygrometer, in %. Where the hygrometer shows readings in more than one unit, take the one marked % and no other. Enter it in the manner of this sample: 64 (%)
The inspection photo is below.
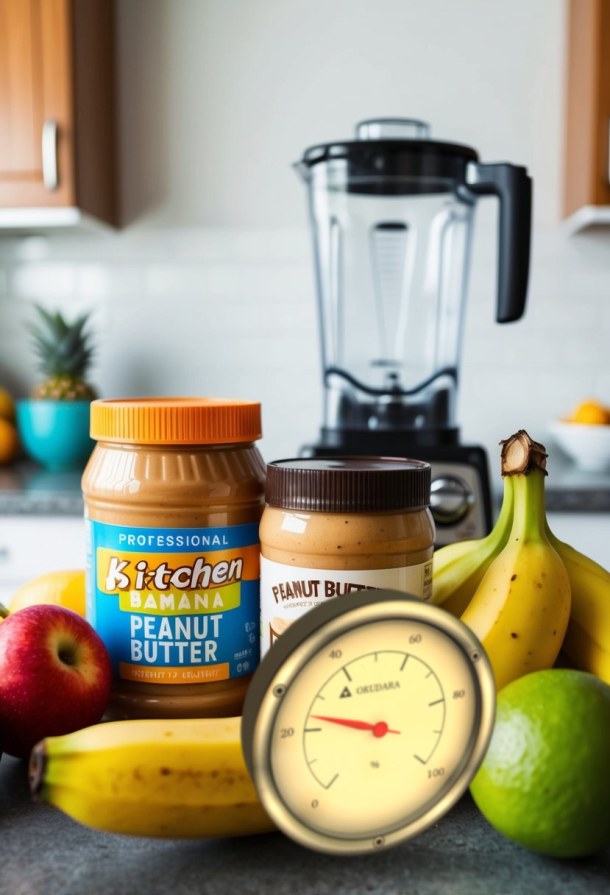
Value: 25 (%)
